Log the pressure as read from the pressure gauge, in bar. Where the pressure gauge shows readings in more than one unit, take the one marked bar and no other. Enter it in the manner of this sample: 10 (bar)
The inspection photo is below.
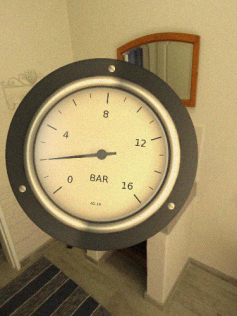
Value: 2 (bar)
